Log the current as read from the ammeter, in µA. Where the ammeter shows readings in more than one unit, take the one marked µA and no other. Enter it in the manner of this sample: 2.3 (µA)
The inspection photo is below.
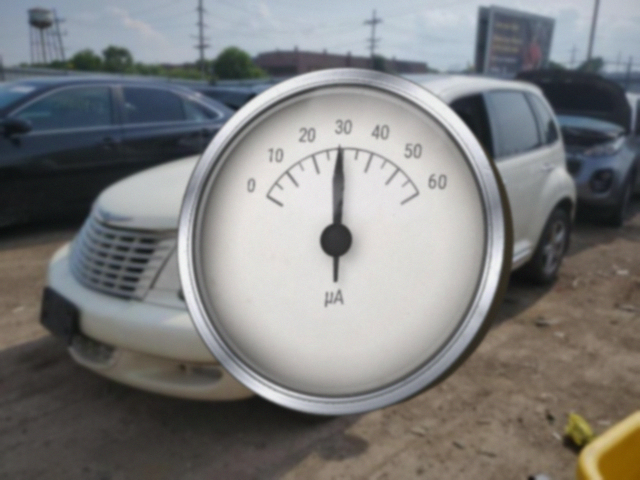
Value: 30 (µA)
